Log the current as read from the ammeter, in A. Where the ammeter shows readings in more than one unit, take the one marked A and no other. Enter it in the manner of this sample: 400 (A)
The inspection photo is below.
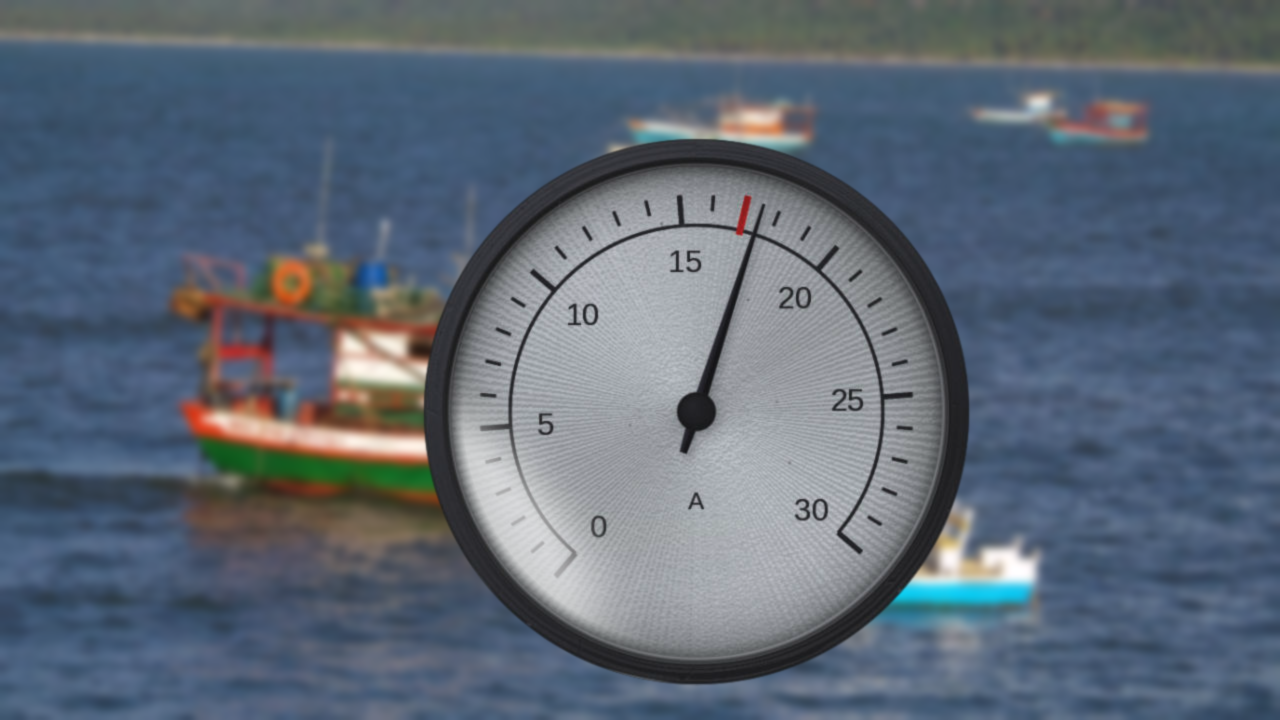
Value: 17.5 (A)
